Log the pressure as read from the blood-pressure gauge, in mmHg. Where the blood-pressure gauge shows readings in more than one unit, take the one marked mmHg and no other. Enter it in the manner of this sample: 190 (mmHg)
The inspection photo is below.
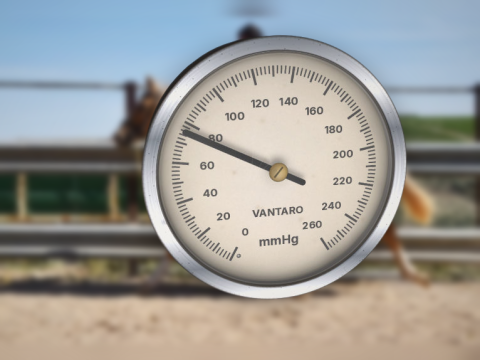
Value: 76 (mmHg)
